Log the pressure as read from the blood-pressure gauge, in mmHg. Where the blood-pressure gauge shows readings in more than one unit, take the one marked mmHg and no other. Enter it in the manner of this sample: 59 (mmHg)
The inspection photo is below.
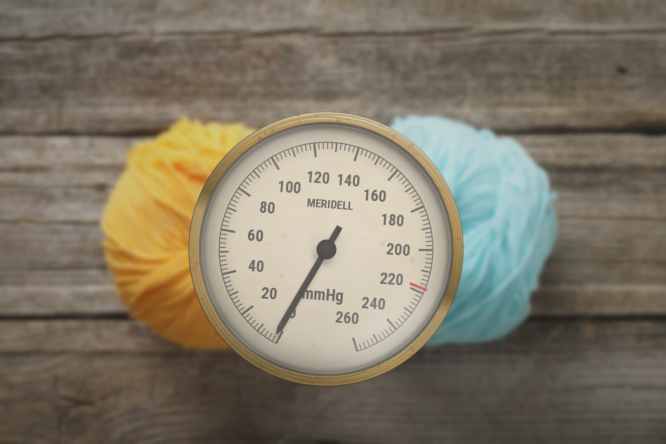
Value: 2 (mmHg)
